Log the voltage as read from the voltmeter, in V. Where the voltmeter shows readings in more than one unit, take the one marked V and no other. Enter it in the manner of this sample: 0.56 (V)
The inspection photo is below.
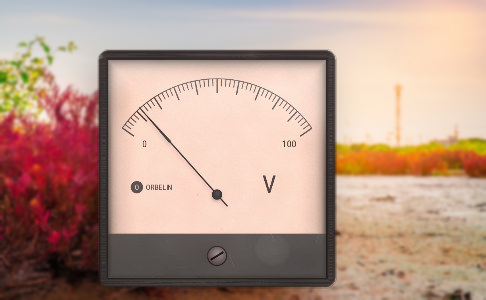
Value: 12 (V)
